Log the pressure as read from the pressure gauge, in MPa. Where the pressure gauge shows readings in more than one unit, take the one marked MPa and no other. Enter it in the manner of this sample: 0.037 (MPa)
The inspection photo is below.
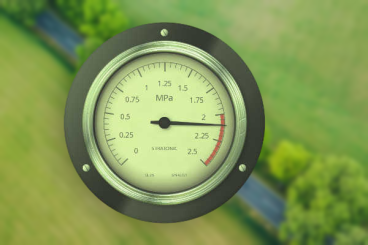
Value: 2.1 (MPa)
